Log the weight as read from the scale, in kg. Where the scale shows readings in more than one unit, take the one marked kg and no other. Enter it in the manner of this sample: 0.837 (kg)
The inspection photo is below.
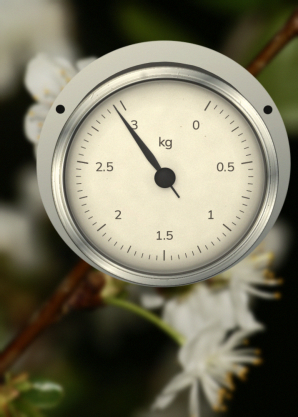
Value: 2.95 (kg)
